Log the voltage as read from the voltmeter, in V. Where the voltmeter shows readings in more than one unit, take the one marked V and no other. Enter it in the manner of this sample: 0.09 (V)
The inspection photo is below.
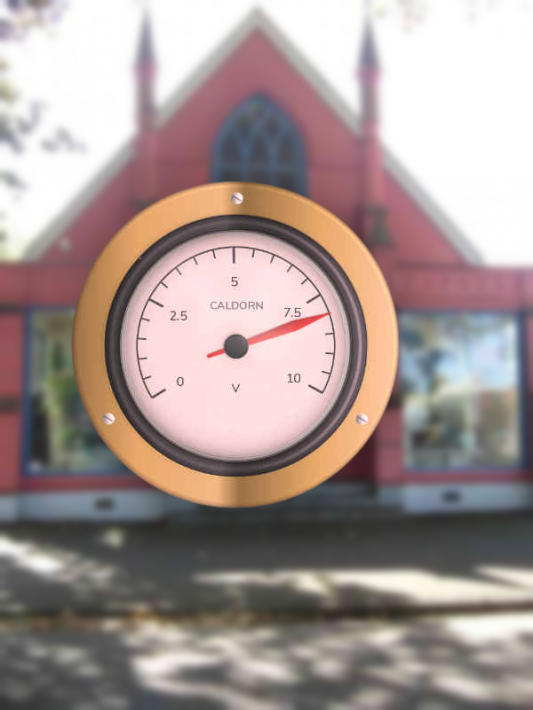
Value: 8 (V)
